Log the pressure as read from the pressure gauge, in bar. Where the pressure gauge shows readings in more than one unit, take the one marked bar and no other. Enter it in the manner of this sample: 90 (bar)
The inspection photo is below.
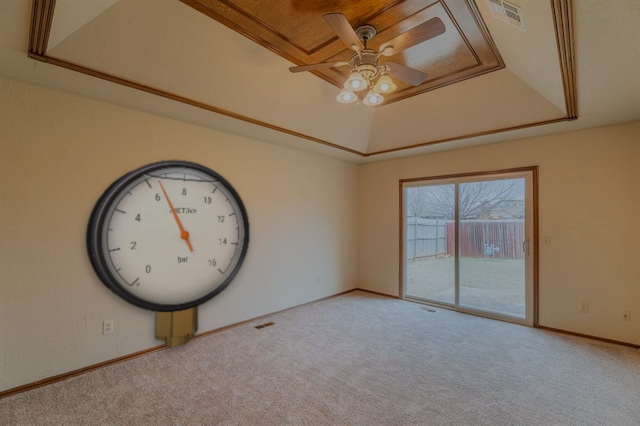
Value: 6.5 (bar)
